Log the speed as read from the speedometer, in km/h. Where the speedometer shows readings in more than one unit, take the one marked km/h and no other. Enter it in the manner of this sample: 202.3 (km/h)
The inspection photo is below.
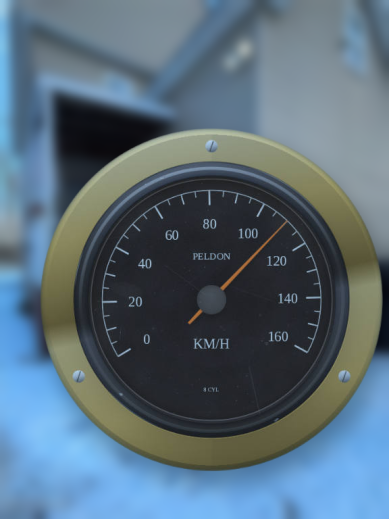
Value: 110 (km/h)
